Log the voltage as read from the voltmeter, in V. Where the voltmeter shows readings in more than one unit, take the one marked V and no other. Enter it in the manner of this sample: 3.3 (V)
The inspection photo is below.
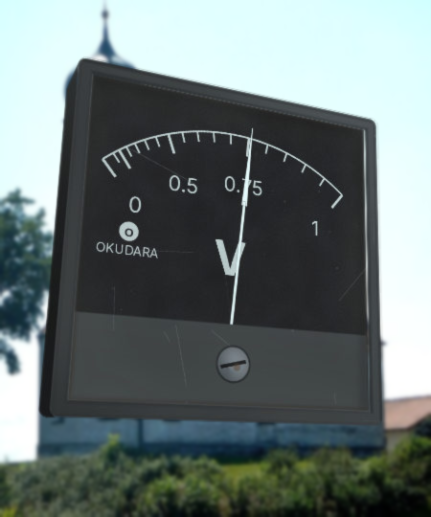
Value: 0.75 (V)
